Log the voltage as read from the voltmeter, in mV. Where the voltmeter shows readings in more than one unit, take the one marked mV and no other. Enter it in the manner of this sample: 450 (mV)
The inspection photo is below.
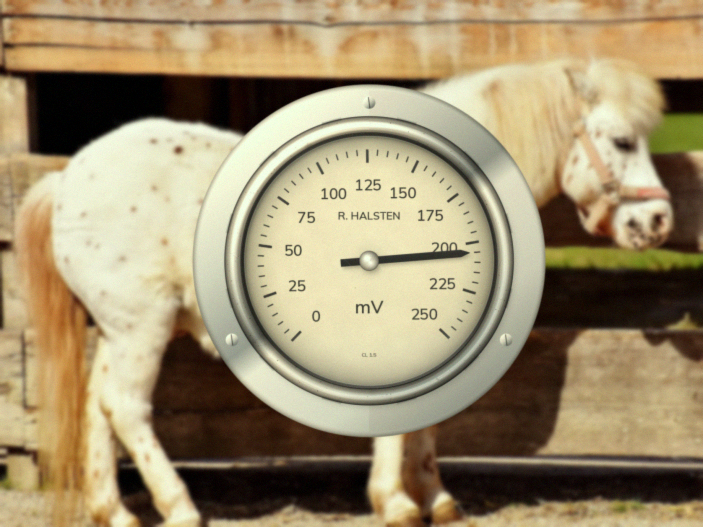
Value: 205 (mV)
